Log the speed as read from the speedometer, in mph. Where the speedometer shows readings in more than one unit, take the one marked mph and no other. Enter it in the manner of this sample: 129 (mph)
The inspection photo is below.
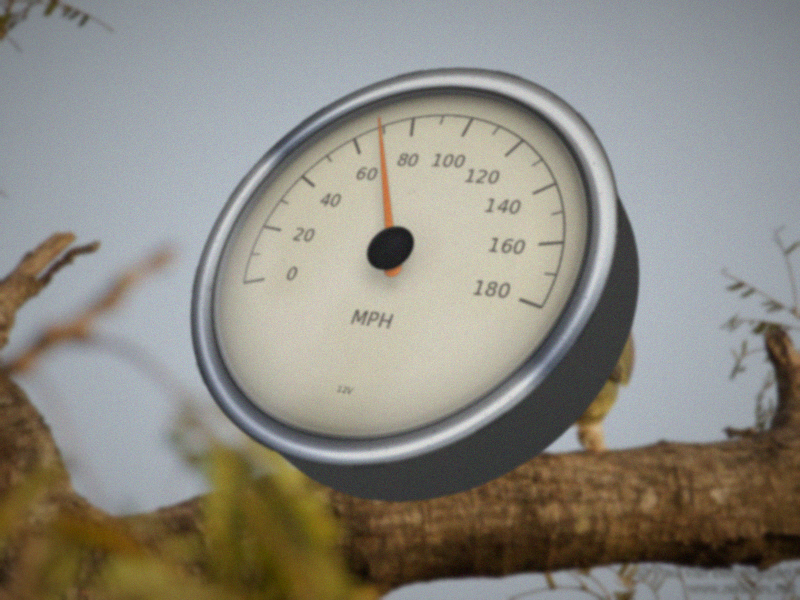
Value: 70 (mph)
